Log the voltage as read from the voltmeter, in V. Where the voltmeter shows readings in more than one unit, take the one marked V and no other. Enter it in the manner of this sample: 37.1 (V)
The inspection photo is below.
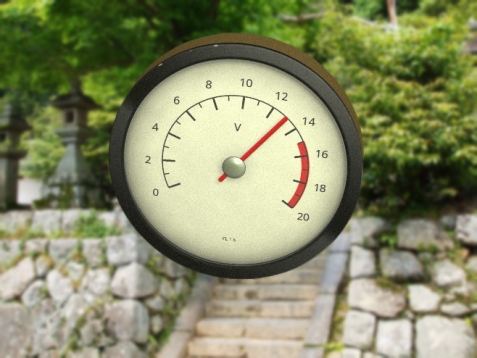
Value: 13 (V)
